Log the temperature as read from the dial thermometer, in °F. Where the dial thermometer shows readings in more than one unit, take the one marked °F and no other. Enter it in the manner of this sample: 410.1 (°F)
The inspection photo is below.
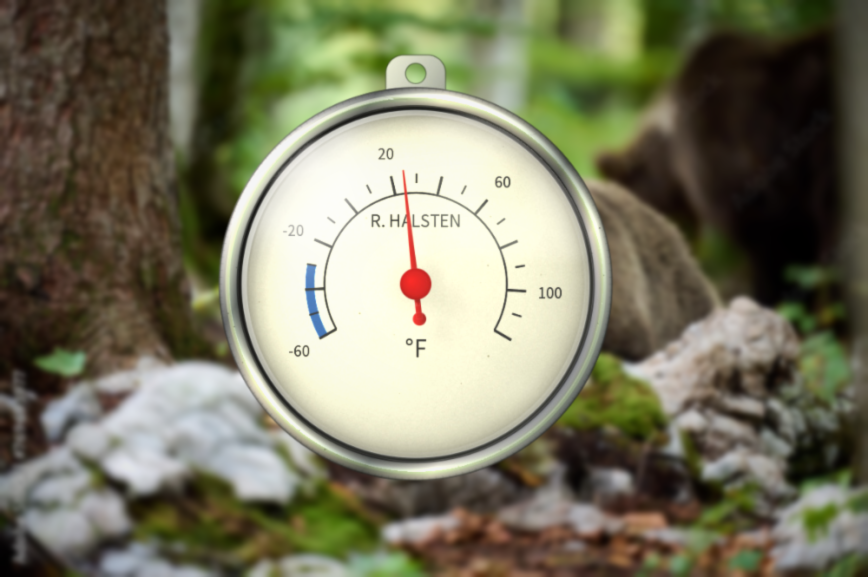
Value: 25 (°F)
